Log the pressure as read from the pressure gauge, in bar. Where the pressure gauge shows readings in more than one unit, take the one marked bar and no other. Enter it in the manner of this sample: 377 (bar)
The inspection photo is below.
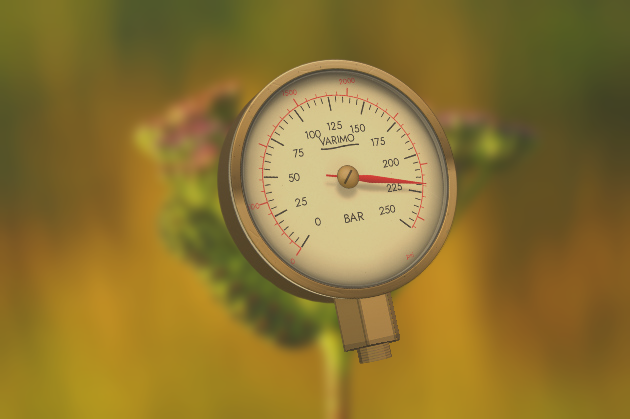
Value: 220 (bar)
